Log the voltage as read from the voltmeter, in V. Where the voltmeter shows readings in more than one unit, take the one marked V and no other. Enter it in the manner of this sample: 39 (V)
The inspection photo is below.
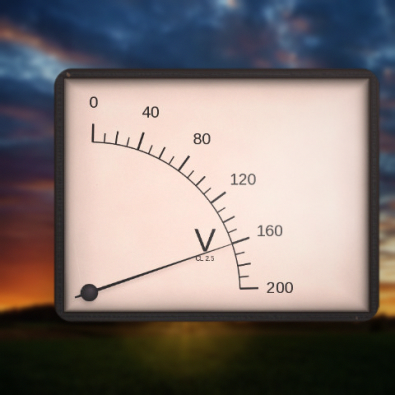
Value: 160 (V)
